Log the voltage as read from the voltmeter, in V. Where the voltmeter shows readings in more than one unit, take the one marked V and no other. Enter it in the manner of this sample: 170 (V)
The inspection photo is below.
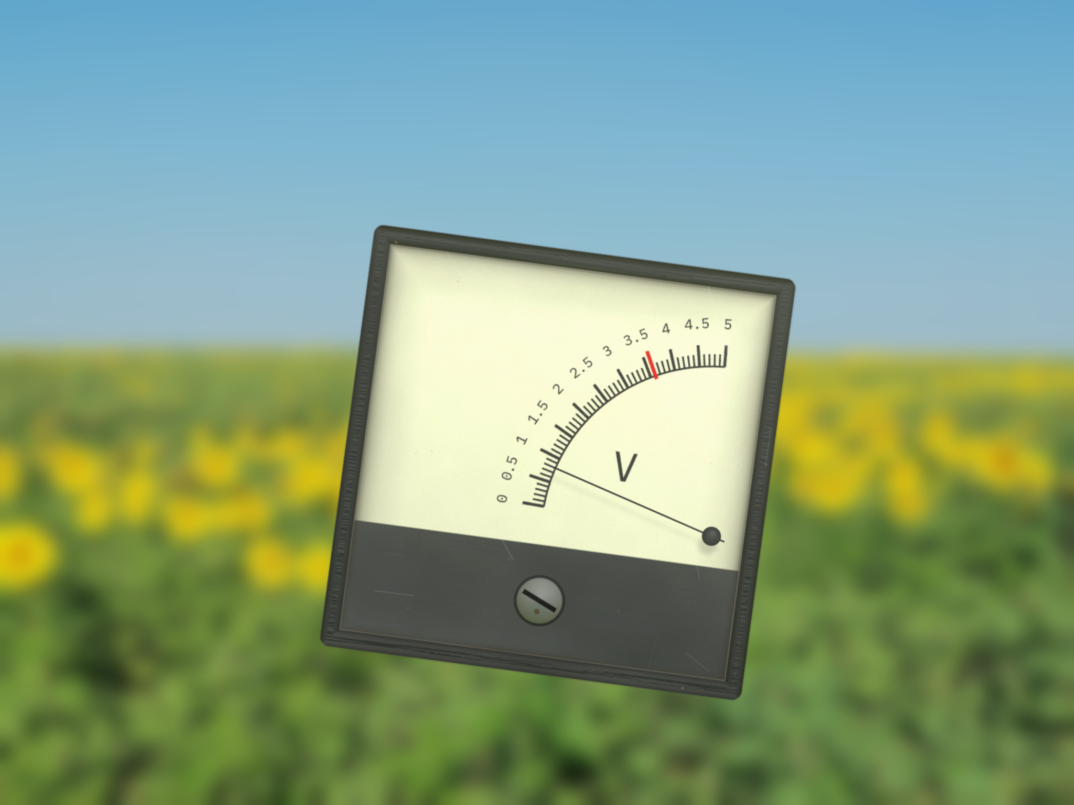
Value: 0.8 (V)
